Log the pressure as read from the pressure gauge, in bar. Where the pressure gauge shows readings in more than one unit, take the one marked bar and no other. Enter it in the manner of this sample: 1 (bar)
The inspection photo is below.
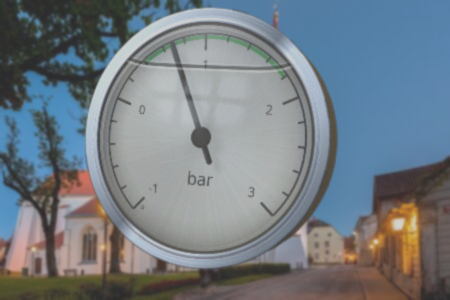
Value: 0.7 (bar)
